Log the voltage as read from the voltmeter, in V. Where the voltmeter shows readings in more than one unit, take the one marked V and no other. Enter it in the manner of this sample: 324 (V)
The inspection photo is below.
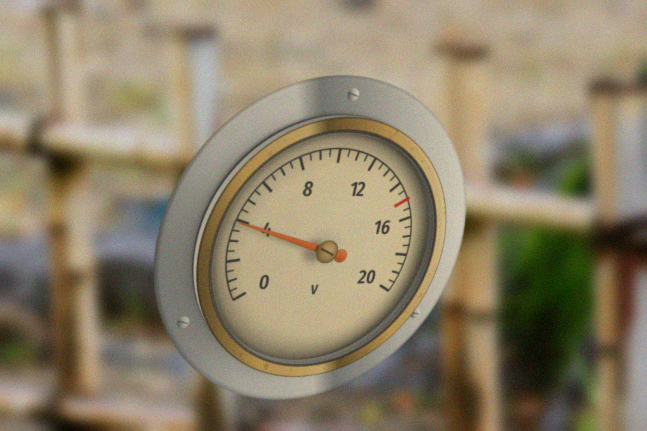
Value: 4 (V)
